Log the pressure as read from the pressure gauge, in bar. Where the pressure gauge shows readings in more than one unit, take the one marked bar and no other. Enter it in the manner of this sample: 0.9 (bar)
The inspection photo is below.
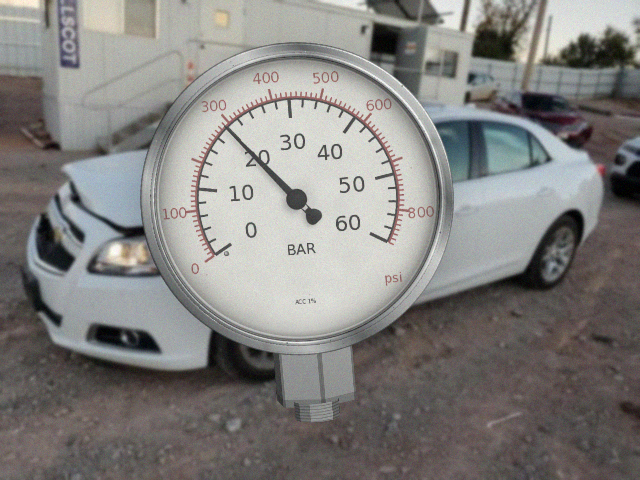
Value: 20 (bar)
